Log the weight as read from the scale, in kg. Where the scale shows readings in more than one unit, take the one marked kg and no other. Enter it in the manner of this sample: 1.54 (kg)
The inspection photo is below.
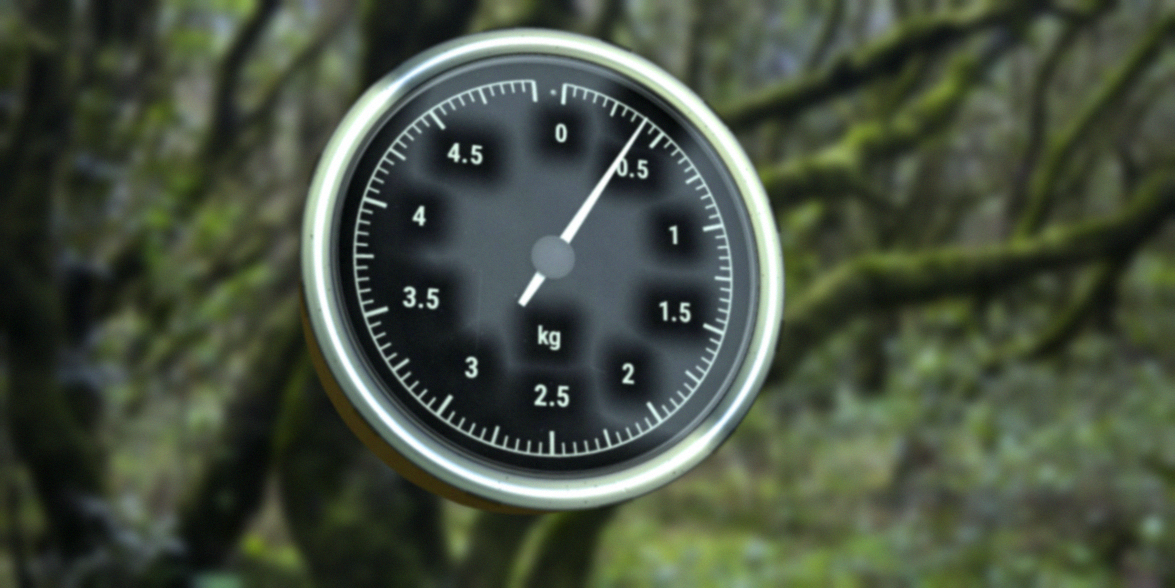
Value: 0.4 (kg)
